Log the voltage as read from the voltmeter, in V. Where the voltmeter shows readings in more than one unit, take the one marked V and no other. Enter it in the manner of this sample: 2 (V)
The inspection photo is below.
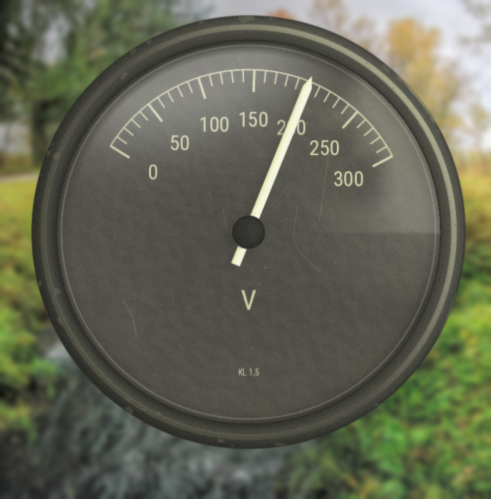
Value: 200 (V)
